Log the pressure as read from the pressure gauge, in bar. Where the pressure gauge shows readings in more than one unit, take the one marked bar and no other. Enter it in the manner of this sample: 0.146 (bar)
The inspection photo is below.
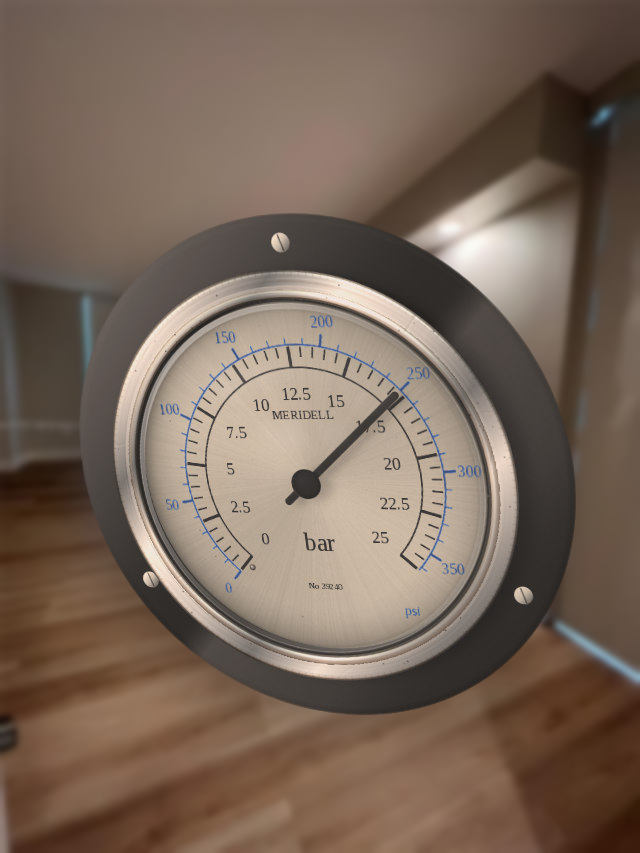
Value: 17.25 (bar)
